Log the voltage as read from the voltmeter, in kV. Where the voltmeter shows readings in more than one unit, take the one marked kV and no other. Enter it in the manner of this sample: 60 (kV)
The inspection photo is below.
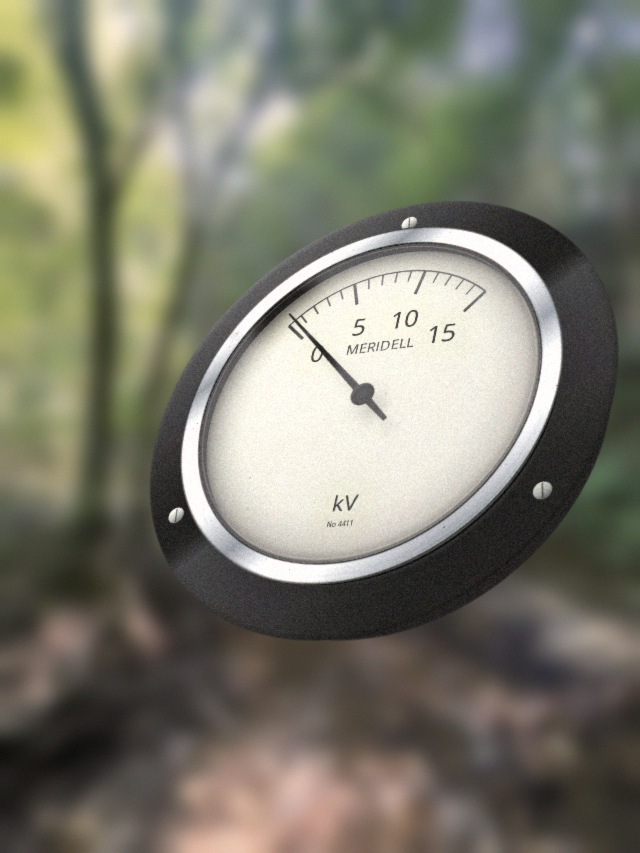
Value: 0.5 (kV)
